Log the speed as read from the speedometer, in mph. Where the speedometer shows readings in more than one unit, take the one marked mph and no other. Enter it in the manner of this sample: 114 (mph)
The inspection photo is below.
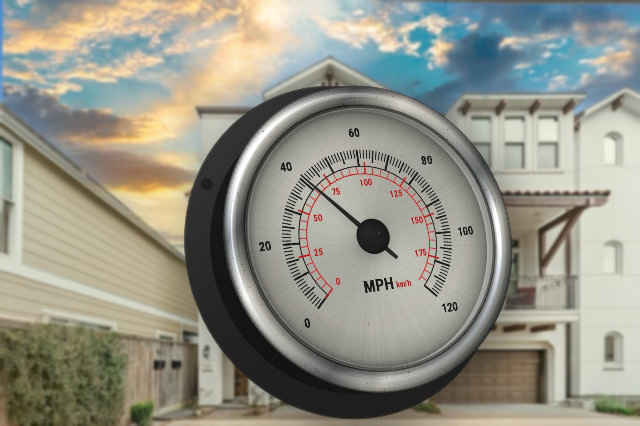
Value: 40 (mph)
